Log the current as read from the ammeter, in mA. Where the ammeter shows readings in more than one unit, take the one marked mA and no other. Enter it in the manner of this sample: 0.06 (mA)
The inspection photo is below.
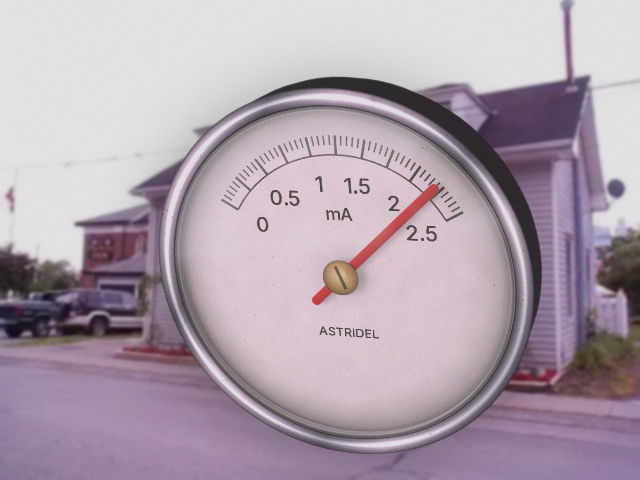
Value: 2.2 (mA)
